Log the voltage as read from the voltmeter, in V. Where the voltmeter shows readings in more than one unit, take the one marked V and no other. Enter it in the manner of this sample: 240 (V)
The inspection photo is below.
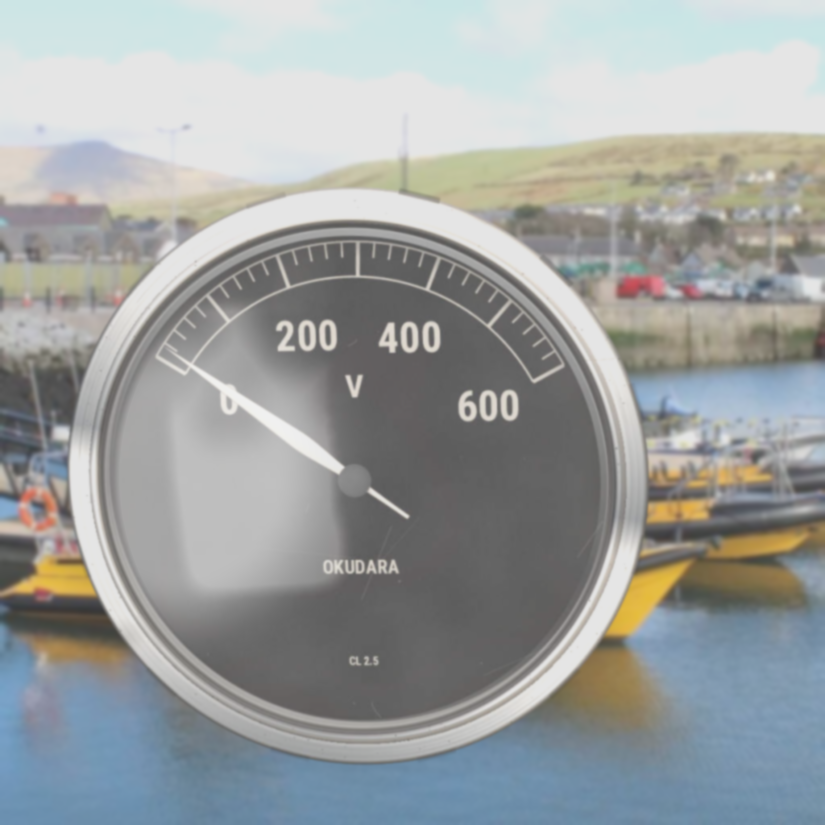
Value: 20 (V)
